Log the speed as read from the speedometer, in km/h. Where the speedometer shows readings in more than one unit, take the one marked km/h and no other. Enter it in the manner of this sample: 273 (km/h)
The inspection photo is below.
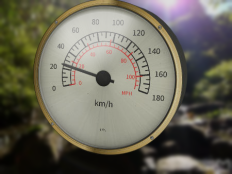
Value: 25 (km/h)
